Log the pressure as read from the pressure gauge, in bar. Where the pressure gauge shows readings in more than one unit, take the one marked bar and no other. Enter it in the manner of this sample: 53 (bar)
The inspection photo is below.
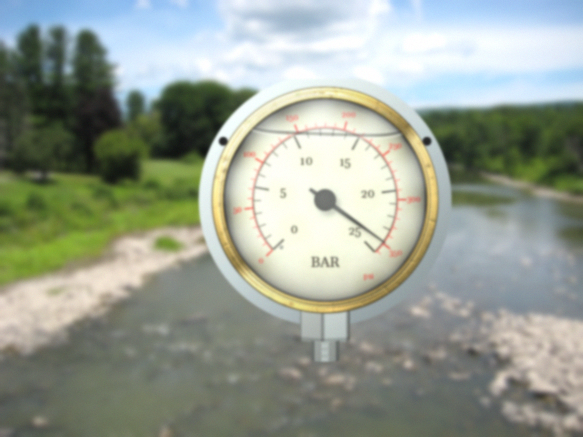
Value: 24 (bar)
